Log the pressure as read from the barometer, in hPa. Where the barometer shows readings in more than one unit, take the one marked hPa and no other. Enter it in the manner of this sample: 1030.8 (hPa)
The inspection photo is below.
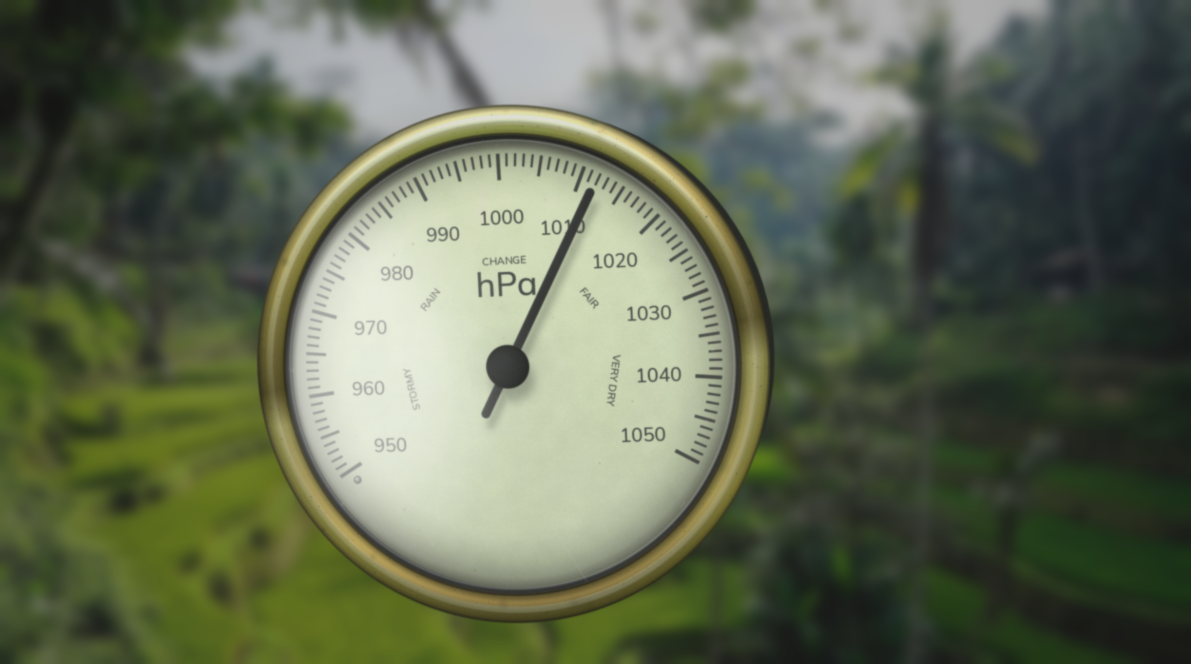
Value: 1012 (hPa)
